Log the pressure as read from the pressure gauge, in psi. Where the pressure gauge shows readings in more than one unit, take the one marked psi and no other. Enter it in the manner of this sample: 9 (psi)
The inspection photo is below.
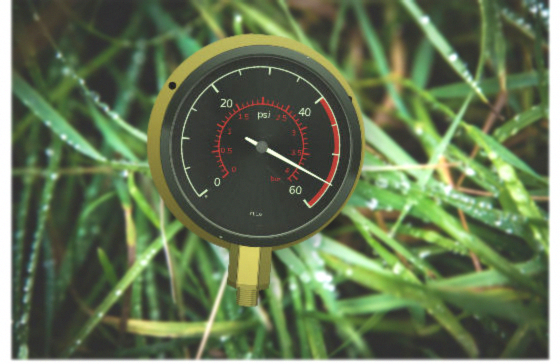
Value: 55 (psi)
